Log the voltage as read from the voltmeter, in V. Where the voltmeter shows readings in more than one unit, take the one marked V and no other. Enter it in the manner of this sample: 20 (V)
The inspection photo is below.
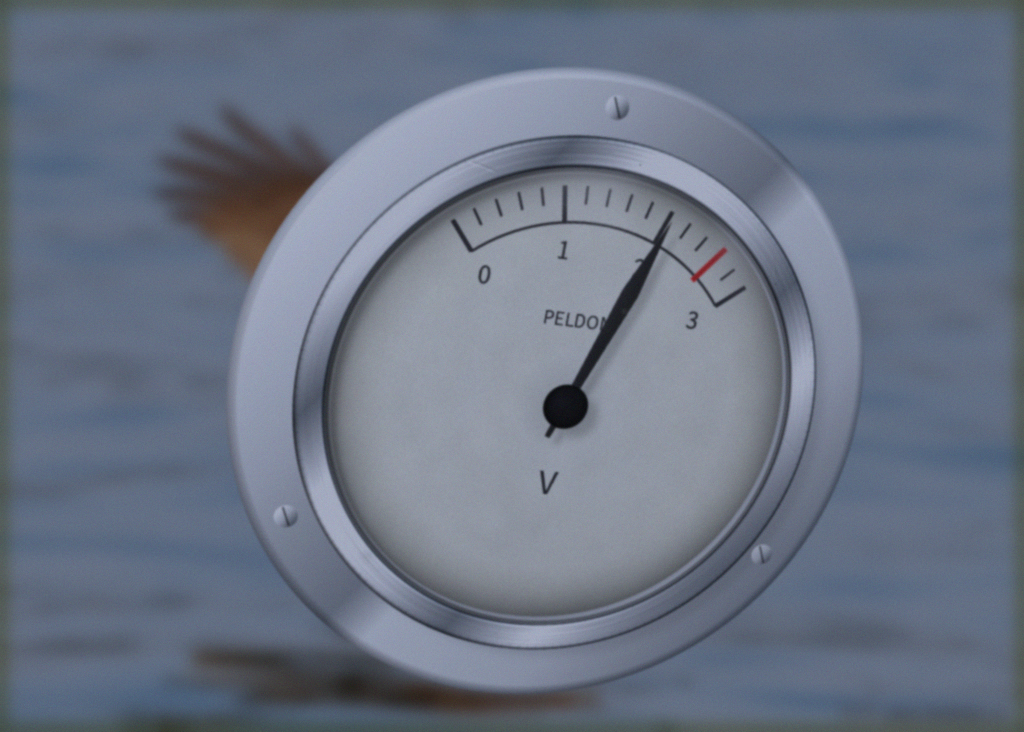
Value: 2 (V)
